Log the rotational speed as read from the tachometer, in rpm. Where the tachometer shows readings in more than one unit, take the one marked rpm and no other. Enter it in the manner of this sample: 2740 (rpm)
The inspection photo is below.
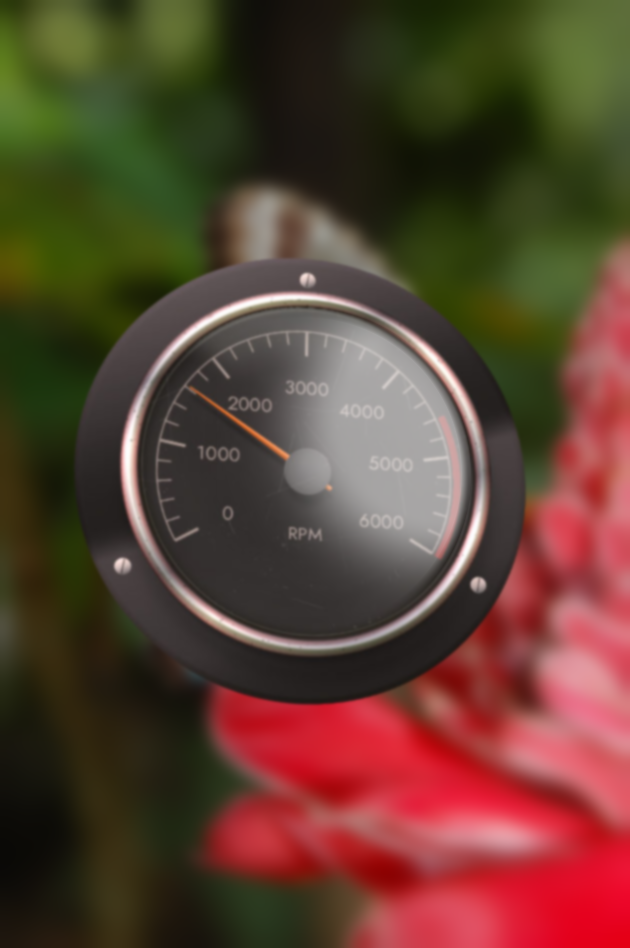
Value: 1600 (rpm)
